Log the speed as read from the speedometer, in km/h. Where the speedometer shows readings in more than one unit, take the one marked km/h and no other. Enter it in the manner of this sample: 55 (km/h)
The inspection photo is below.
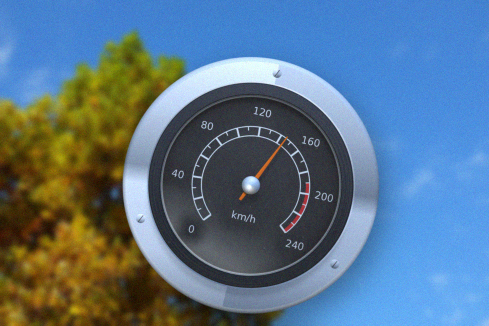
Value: 145 (km/h)
